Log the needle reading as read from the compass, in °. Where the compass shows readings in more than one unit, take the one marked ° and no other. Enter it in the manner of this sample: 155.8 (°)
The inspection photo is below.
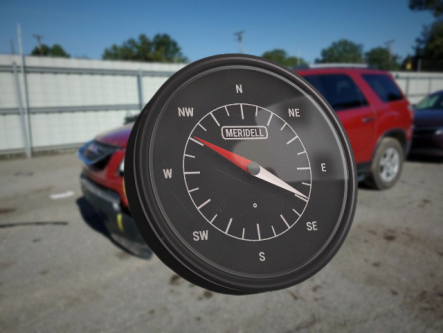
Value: 300 (°)
